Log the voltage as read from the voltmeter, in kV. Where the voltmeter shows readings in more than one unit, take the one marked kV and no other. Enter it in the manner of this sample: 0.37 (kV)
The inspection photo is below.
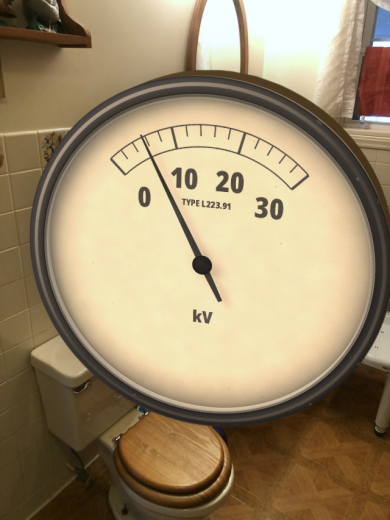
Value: 6 (kV)
